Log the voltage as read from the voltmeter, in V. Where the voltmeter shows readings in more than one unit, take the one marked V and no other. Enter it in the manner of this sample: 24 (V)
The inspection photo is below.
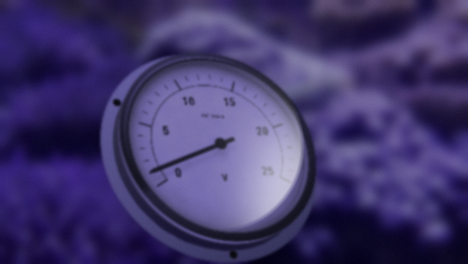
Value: 1 (V)
